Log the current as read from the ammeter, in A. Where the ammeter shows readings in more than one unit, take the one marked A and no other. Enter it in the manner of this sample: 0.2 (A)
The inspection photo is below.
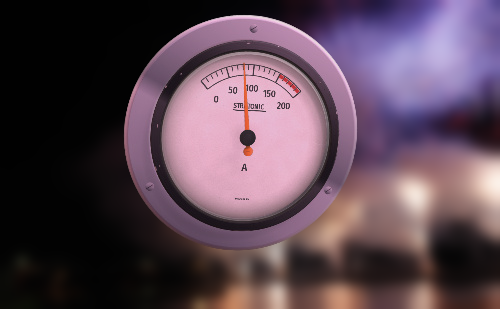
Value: 80 (A)
